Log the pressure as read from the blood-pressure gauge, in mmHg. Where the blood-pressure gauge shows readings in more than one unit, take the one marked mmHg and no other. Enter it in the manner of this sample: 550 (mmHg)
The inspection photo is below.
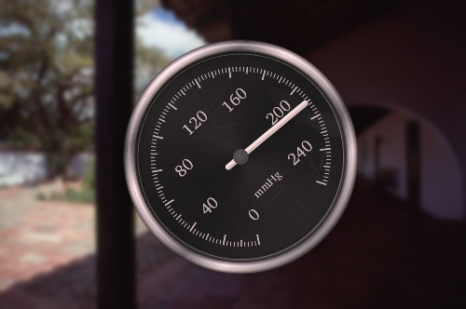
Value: 210 (mmHg)
